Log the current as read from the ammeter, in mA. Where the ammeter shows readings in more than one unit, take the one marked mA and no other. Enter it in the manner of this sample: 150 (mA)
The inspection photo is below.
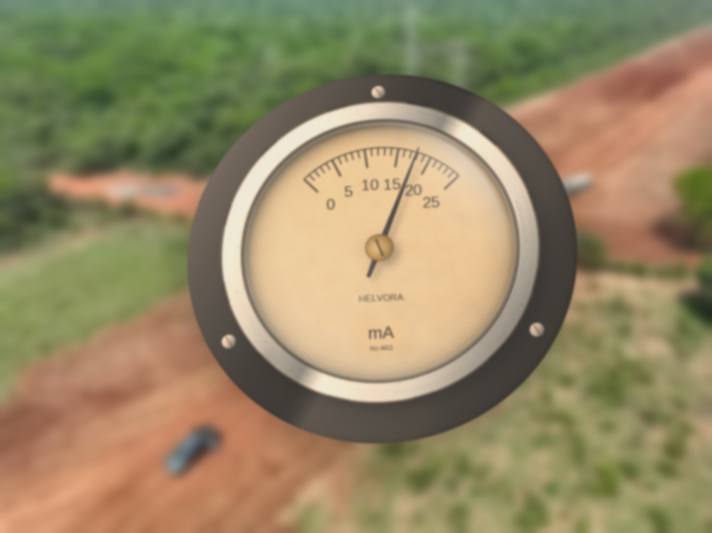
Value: 18 (mA)
